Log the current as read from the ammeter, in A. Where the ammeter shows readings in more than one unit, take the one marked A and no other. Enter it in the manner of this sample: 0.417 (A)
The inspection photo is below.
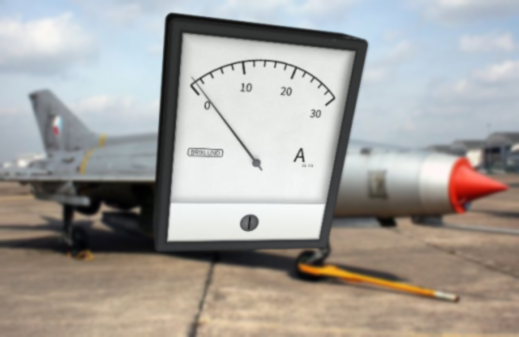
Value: 1 (A)
